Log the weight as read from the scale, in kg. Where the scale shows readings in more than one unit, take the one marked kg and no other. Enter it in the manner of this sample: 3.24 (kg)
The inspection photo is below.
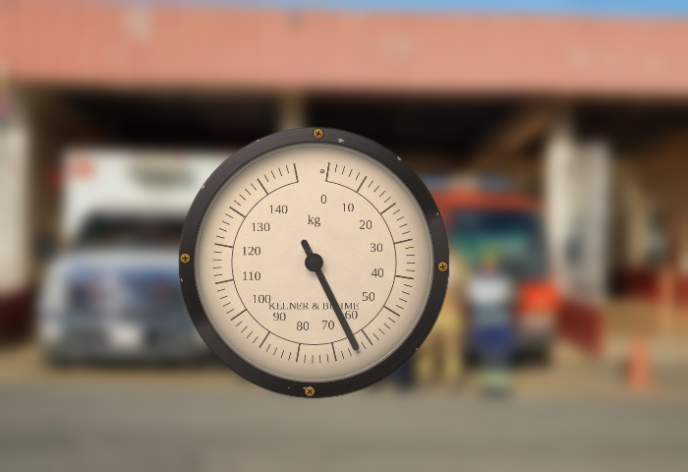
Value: 64 (kg)
